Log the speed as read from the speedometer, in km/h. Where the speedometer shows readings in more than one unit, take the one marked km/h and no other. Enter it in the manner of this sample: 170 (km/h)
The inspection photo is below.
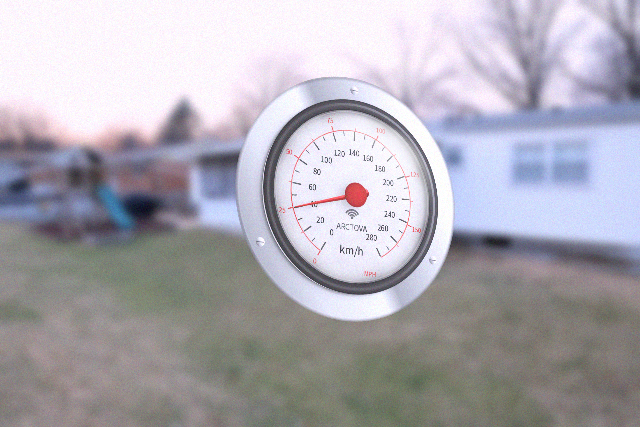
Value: 40 (km/h)
